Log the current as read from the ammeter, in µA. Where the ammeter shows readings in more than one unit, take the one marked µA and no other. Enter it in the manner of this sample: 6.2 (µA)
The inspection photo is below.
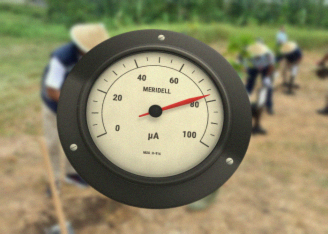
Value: 77.5 (µA)
